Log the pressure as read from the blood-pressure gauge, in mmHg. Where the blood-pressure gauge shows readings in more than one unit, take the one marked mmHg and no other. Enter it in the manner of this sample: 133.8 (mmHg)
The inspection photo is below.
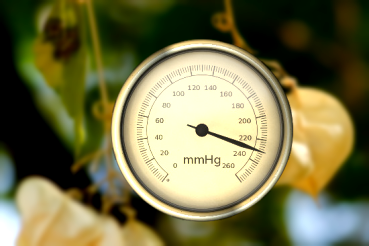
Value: 230 (mmHg)
